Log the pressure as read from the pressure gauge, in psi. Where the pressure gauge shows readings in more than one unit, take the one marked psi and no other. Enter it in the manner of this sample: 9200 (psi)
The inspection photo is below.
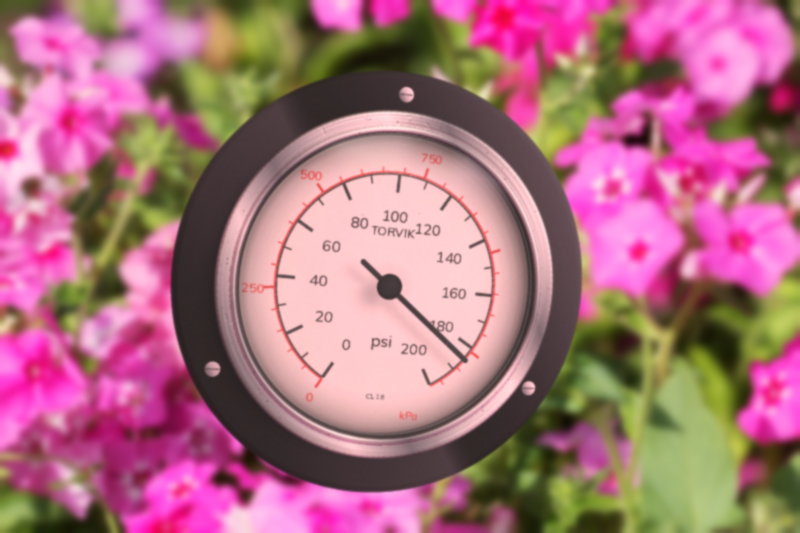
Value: 185 (psi)
